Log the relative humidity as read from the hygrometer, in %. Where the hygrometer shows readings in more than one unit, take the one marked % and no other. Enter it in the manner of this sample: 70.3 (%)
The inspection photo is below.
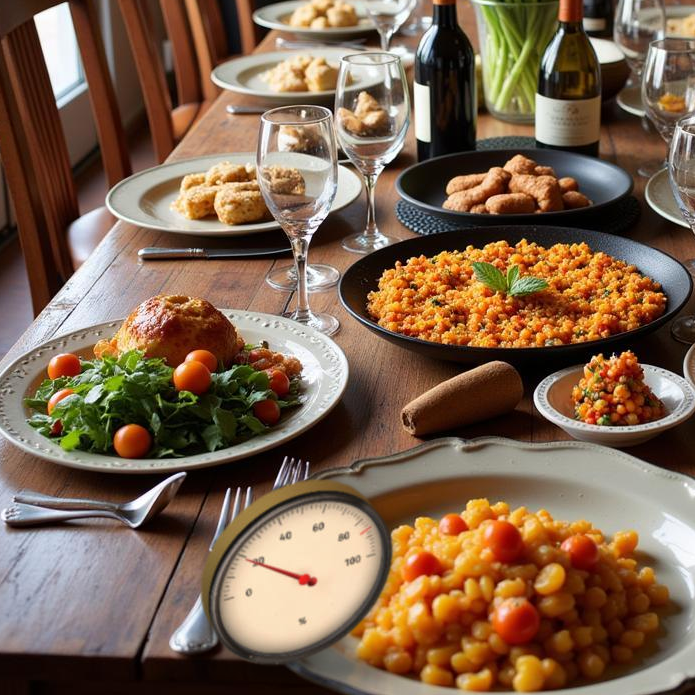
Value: 20 (%)
